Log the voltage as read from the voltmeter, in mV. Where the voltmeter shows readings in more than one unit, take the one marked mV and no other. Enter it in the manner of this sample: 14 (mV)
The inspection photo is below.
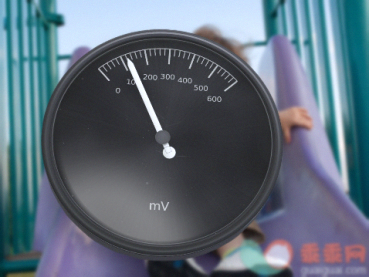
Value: 120 (mV)
